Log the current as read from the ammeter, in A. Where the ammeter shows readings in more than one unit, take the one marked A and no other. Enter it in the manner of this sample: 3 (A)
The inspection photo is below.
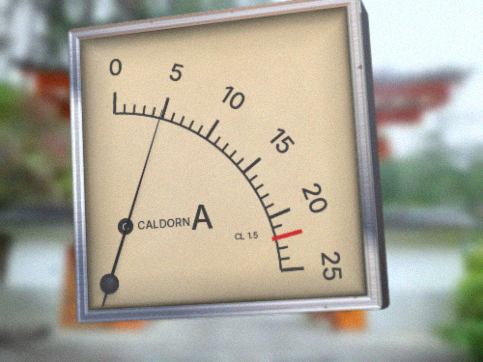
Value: 5 (A)
